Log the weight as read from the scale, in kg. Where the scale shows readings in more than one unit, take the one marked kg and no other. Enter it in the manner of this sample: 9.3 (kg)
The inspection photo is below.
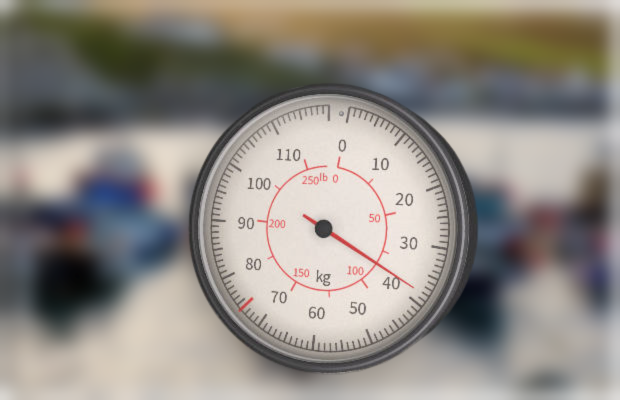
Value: 38 (kg)
